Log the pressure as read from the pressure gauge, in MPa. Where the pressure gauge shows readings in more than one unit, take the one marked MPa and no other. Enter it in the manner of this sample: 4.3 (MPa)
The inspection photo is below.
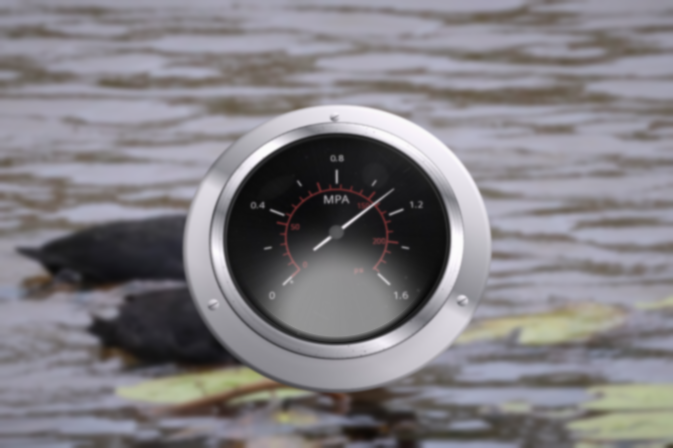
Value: 1.1 (MPa)
